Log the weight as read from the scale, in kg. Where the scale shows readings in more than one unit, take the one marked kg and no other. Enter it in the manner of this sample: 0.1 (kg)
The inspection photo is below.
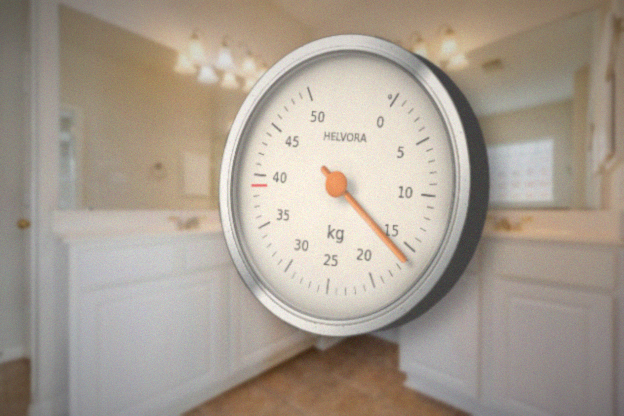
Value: 16 (kg)
